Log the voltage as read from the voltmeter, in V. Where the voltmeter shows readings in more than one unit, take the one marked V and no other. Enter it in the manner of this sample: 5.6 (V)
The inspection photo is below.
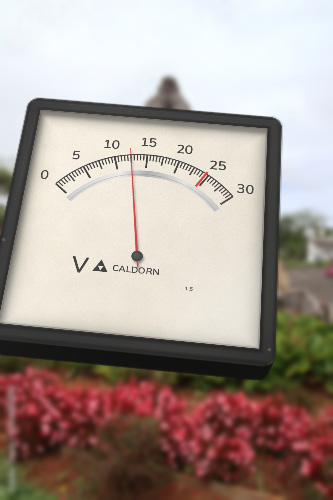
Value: 12.5 (V)
